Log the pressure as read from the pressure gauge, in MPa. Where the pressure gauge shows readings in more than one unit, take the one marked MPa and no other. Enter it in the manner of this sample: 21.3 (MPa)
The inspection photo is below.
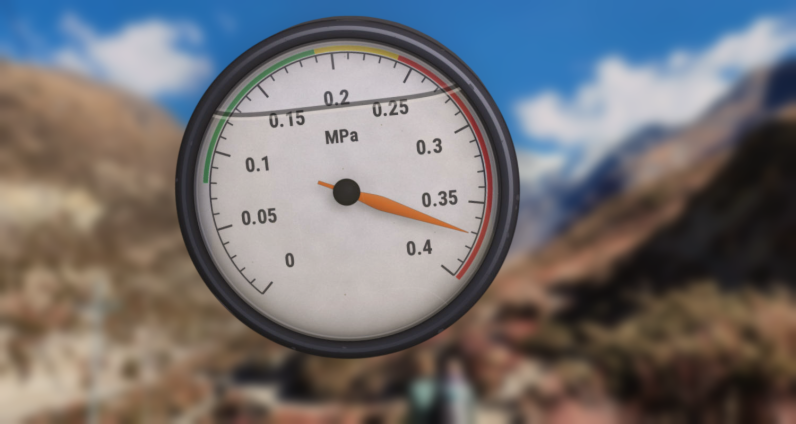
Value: 0.37 (MPa)
